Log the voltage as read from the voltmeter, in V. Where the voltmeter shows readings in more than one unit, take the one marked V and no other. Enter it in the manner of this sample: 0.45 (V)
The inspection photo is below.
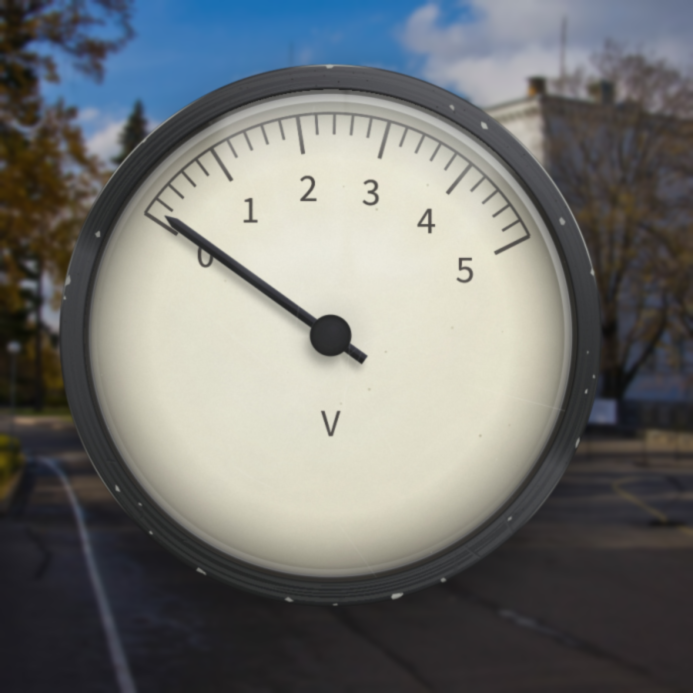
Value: 0.1 (V)
